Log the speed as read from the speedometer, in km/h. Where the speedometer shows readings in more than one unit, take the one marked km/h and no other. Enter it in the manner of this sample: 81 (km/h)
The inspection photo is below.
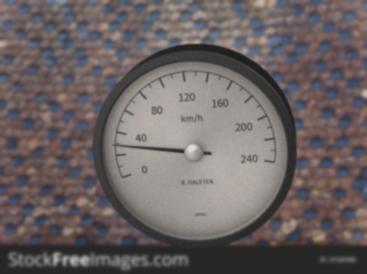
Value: 30 (km/h)
